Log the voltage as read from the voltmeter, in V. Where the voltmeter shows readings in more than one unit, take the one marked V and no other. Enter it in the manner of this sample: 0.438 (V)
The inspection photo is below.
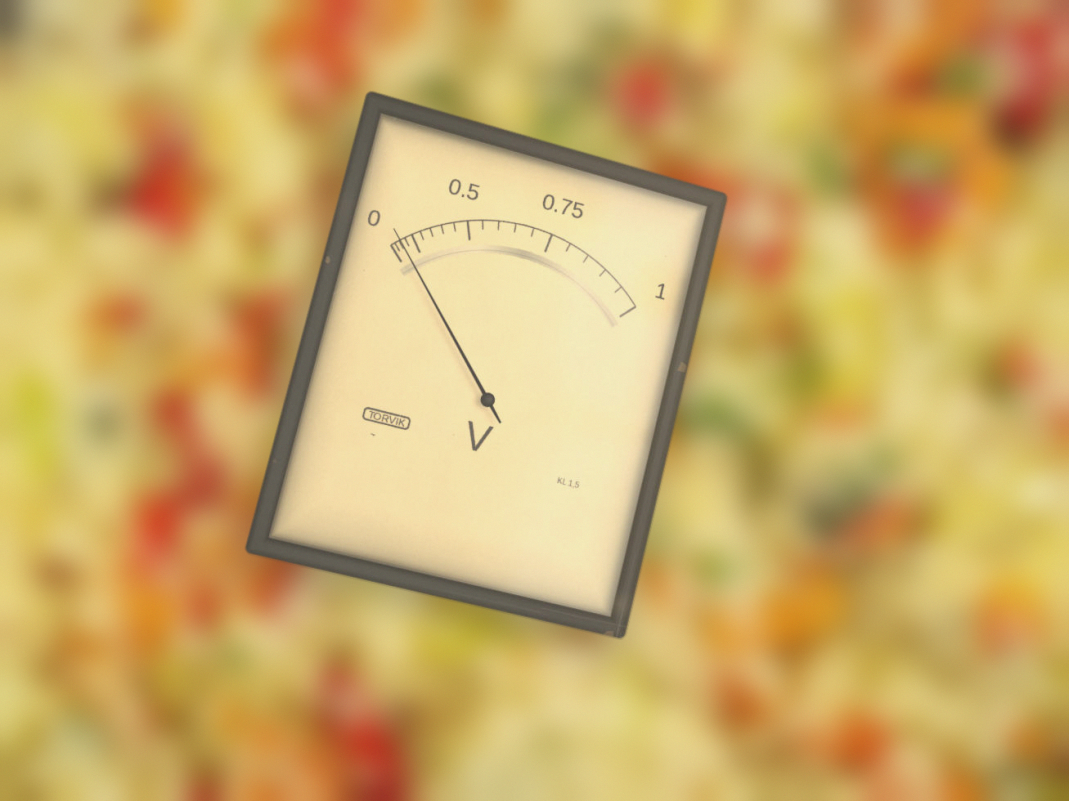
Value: 0.15 (V)
